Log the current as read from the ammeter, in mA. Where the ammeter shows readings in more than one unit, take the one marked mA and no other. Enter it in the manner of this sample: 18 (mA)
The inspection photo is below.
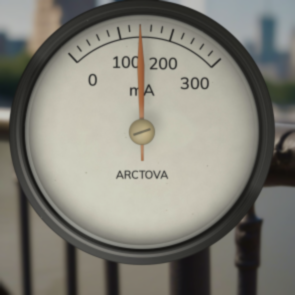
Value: 140 (mA)
